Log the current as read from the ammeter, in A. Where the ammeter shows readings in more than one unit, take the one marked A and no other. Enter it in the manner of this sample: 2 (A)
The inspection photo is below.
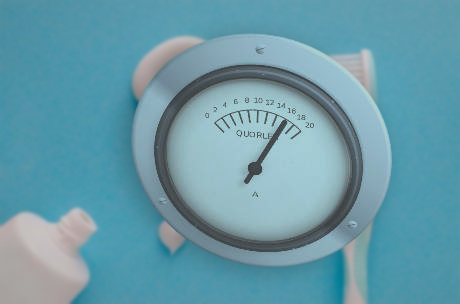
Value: 16 (A)
